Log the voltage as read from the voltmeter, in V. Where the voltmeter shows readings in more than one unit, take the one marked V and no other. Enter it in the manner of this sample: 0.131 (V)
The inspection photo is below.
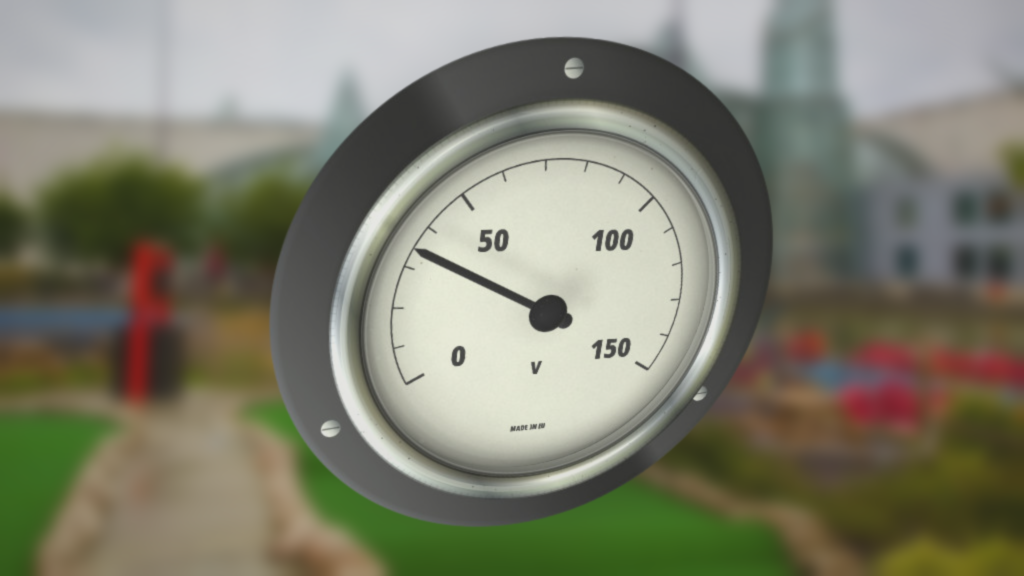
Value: 35 (V)
